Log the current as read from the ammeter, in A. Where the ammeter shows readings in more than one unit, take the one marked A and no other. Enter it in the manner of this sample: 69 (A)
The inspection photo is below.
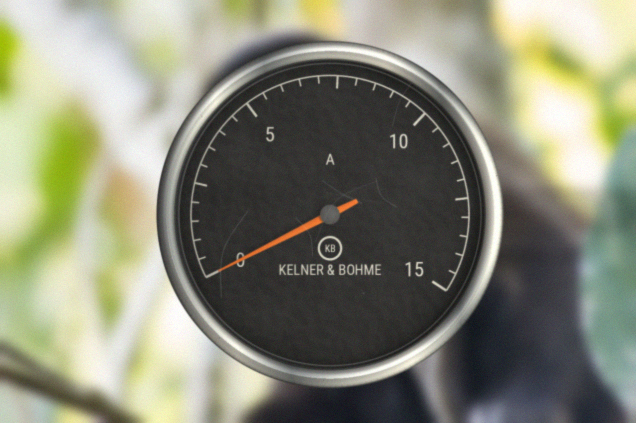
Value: 0 (A)
